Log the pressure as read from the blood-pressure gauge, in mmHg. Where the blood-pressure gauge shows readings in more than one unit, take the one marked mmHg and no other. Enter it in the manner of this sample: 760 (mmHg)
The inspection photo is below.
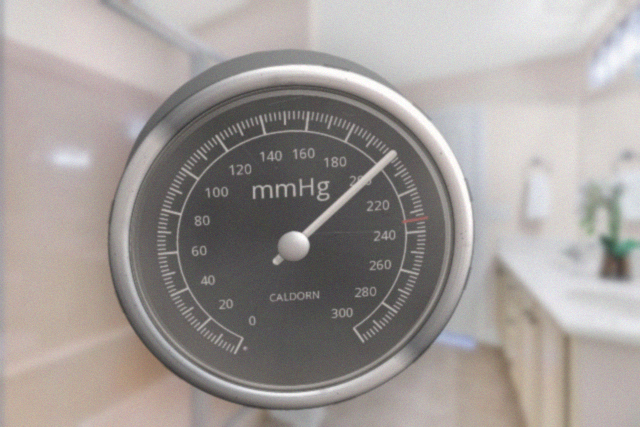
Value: 200 (mmHg)
